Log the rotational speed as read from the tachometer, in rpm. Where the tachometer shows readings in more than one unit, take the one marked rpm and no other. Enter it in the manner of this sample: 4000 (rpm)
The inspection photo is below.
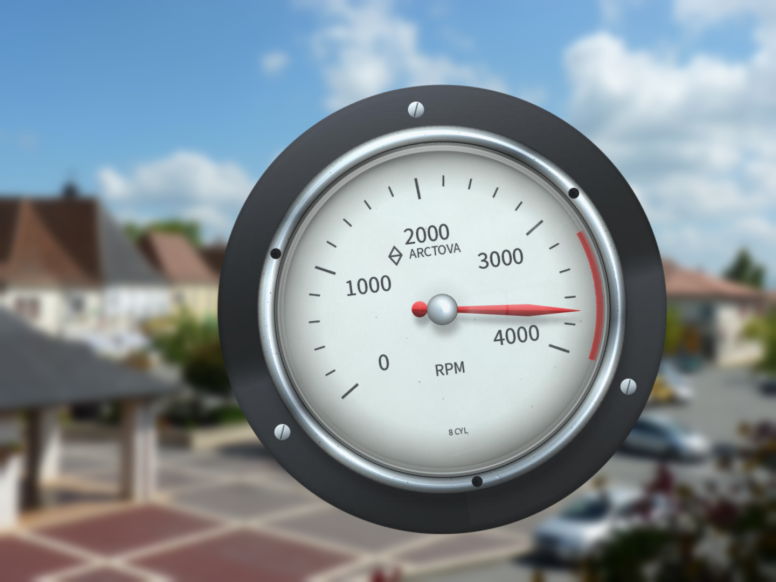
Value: 3700 (rpm)
